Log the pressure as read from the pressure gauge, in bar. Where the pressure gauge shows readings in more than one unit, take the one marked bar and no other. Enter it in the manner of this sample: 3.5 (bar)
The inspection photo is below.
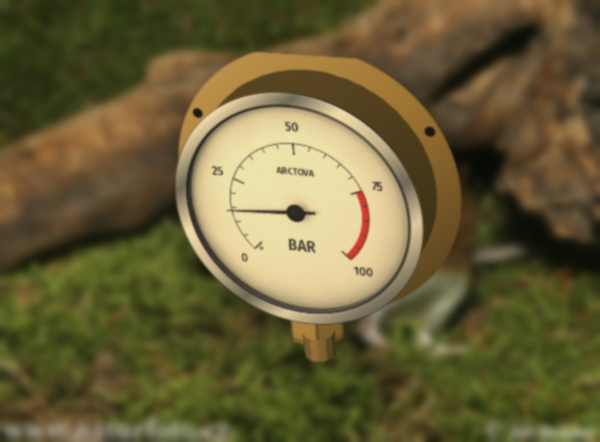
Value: 15 (bar)
